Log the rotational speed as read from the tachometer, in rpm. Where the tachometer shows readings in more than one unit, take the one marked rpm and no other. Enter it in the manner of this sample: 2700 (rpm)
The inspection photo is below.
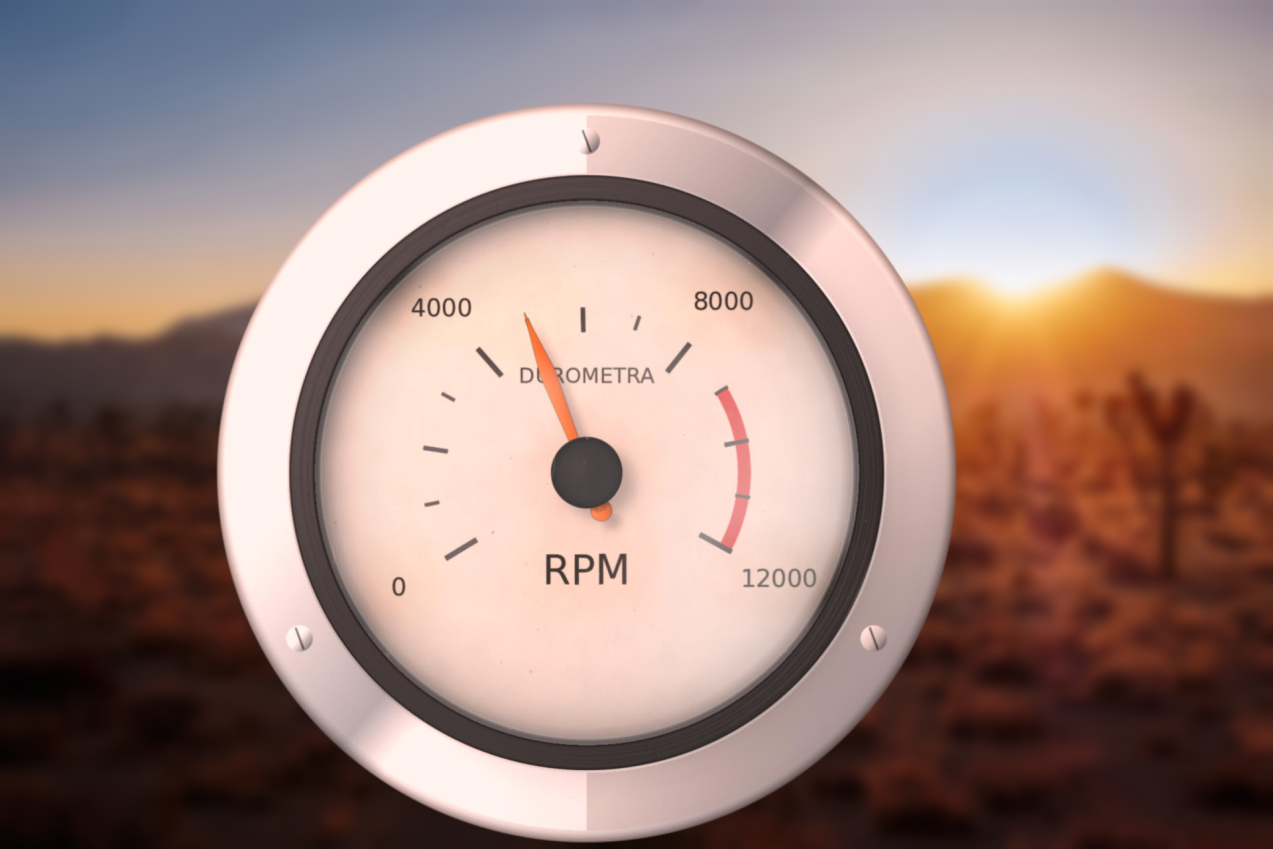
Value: 5000 (rpm)
